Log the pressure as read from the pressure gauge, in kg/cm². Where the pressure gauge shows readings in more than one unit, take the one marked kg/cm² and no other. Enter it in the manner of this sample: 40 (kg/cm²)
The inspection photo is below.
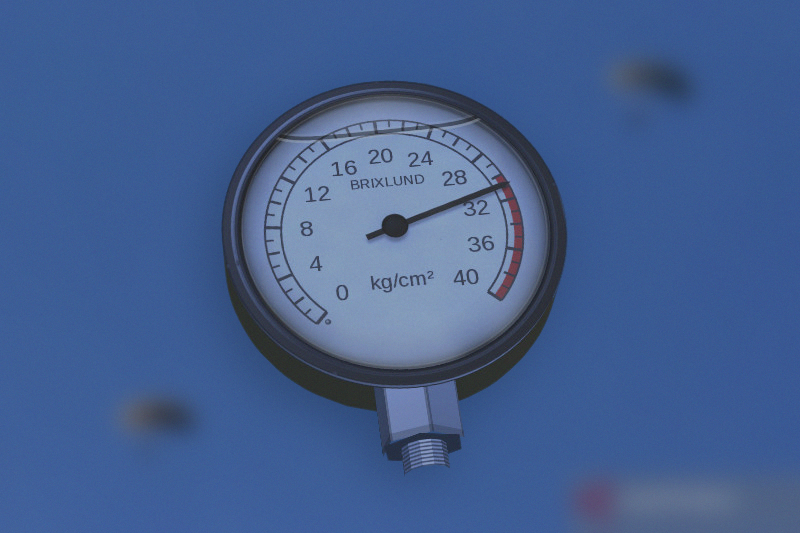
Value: 31 (kg/cm²)
